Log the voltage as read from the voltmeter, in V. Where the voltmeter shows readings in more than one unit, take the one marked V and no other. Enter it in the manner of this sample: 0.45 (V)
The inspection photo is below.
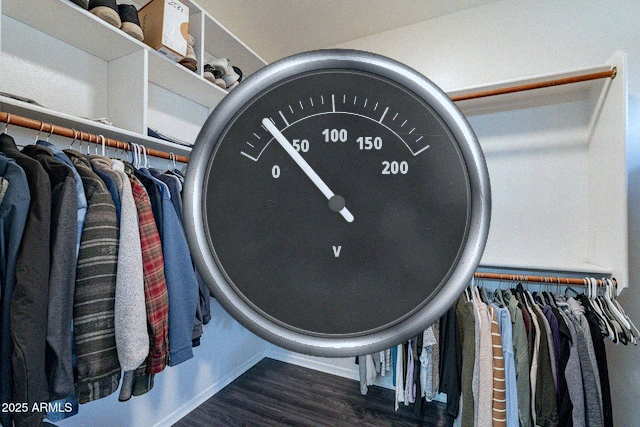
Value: 35 (V)
